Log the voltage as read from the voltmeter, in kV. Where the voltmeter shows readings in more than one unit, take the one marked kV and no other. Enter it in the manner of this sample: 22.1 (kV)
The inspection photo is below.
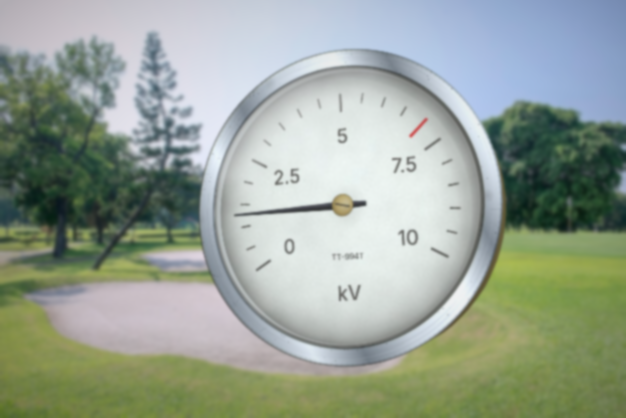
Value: 1.25 (kV)
